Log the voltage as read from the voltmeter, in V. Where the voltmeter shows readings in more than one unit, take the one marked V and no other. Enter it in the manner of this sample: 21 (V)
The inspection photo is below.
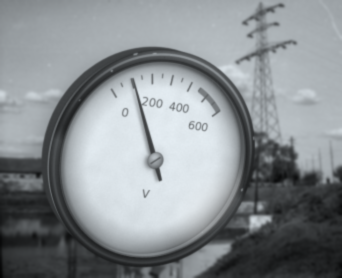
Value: 100 (V)
